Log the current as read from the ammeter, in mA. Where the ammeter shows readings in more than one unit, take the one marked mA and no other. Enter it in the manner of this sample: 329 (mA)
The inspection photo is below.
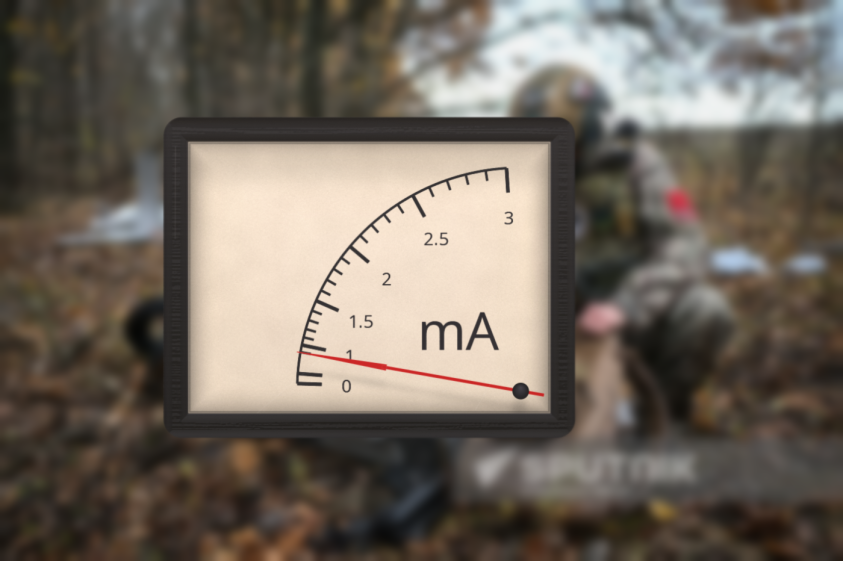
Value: 0.9 (mA)
